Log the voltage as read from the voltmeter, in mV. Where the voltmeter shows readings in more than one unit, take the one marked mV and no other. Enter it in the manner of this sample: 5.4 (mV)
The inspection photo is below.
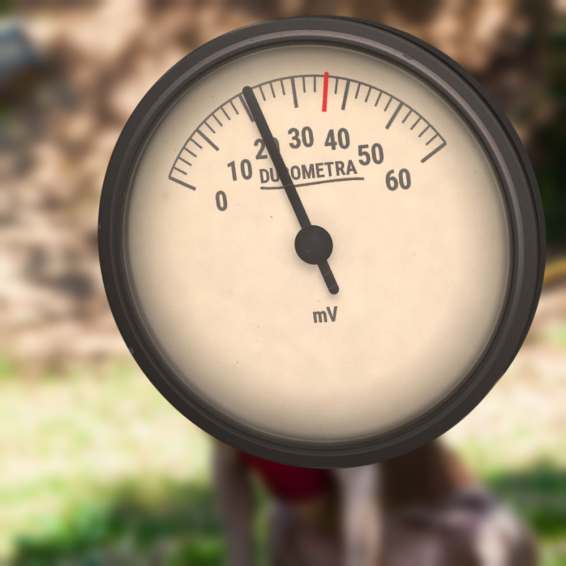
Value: 22 (mV)
